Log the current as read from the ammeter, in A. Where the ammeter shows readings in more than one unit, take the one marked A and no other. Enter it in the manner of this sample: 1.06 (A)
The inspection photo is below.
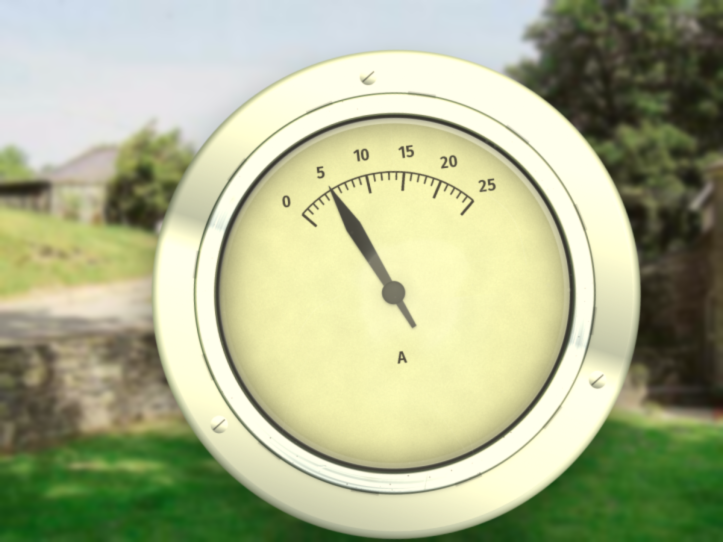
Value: 5 (A)
